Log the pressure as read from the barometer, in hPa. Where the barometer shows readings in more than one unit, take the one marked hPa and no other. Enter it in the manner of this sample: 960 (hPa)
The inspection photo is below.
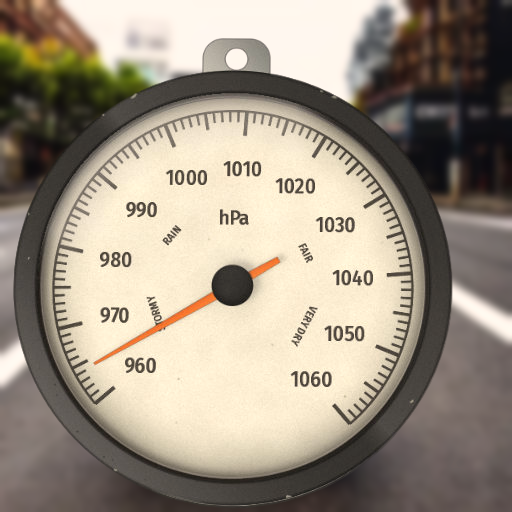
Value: 964 (hPa)
